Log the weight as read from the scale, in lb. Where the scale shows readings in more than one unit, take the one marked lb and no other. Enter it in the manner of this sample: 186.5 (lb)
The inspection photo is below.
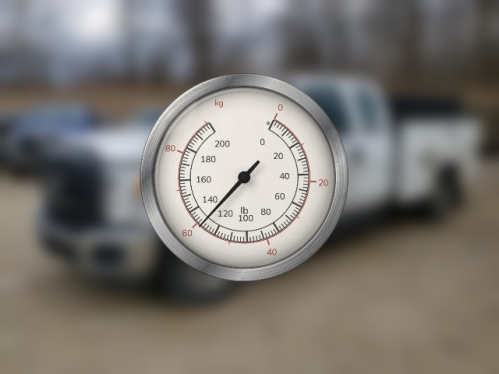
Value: 130 (lb)
